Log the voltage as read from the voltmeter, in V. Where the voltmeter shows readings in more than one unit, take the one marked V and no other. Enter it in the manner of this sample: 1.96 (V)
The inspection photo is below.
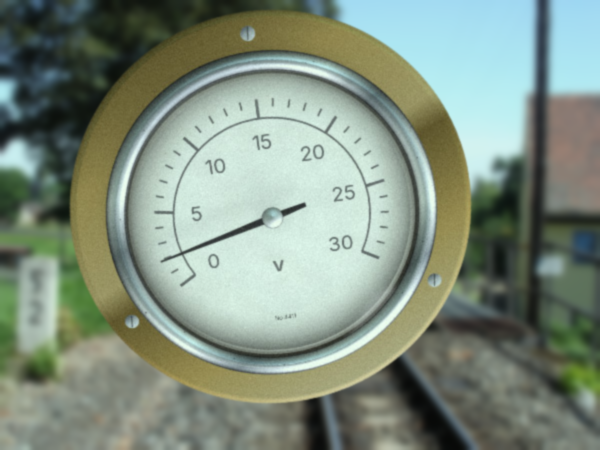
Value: 2 (V)
